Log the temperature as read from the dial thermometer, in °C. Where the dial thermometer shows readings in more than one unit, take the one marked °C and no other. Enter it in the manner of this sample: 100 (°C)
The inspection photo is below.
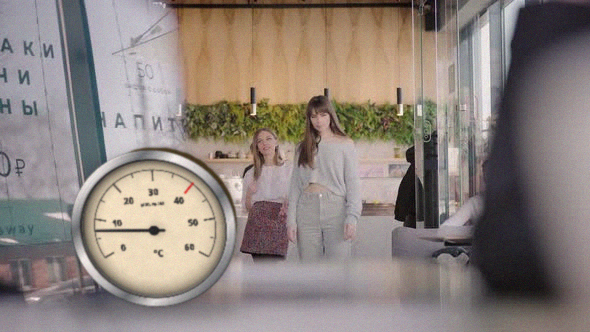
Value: 7.5 (°C)
